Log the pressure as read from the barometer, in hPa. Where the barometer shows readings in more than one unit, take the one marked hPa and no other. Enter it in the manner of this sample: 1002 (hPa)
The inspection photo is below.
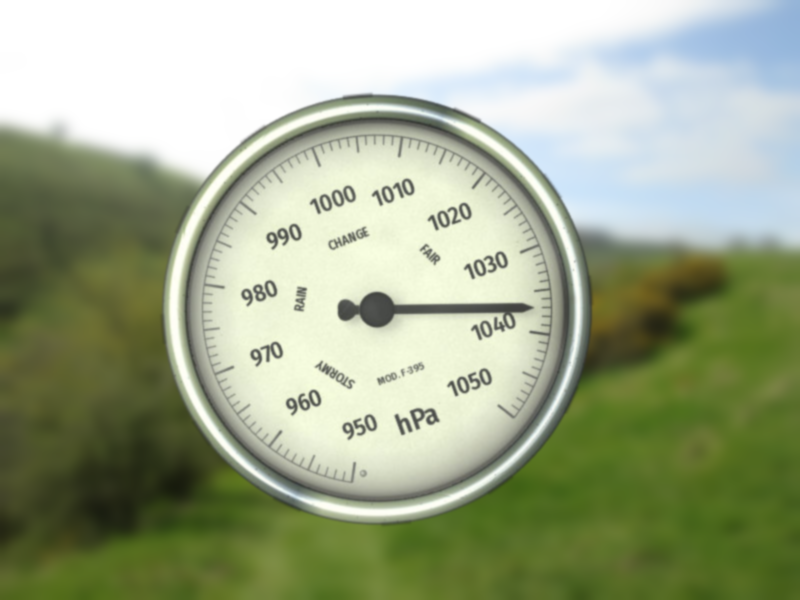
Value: 1037 (hPa)
